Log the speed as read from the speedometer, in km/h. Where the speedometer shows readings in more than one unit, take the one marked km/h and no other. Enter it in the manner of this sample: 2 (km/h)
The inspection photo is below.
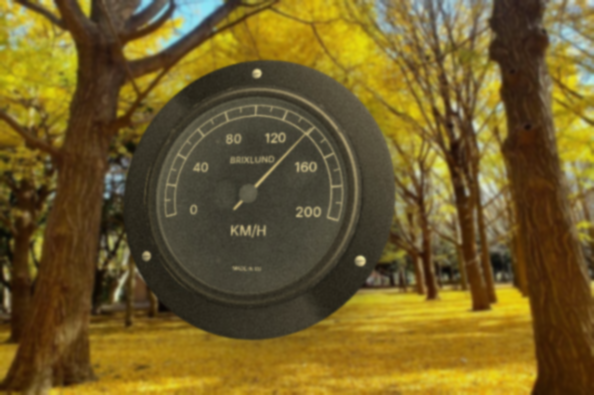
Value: 140 (km/h)
